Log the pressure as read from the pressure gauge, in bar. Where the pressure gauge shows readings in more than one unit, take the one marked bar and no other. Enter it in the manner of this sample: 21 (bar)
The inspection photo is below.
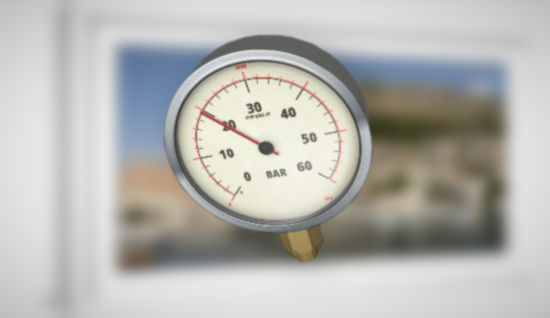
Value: 20 (bar)
